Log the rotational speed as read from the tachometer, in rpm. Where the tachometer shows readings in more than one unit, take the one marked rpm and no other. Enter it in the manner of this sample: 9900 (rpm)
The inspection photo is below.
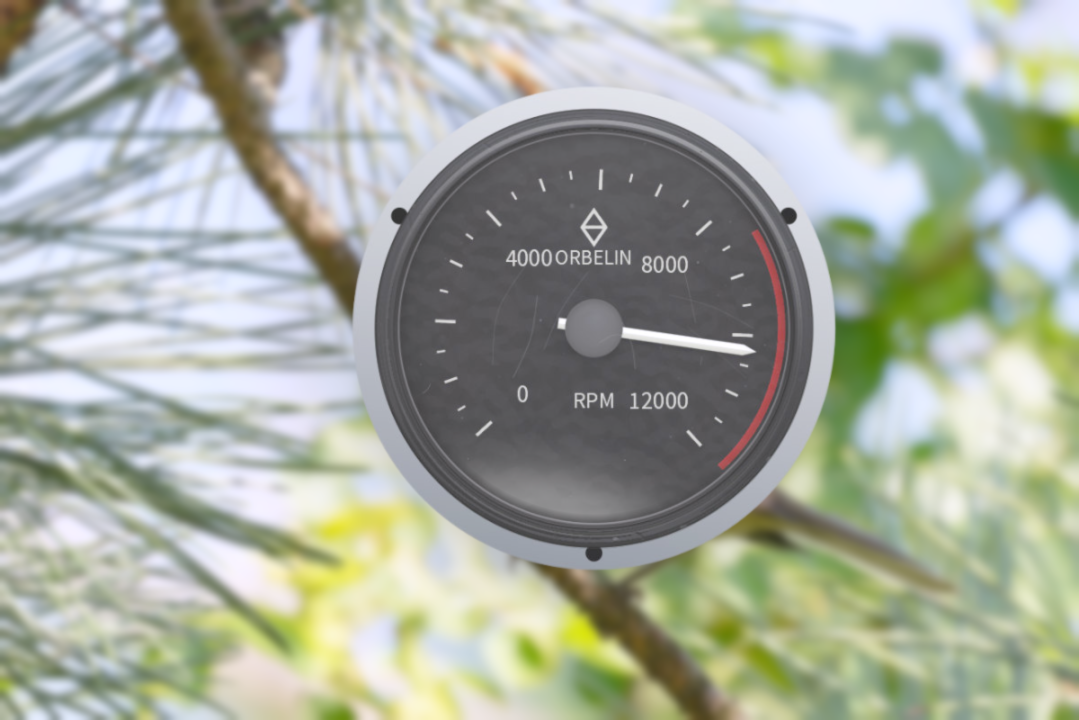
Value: 10250 (rpm)
